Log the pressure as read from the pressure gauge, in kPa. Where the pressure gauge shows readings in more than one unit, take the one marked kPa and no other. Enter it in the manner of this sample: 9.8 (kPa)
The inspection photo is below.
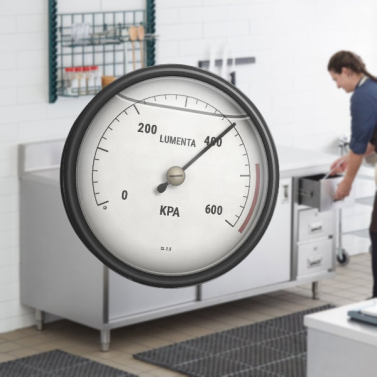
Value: 400 (kPa)
